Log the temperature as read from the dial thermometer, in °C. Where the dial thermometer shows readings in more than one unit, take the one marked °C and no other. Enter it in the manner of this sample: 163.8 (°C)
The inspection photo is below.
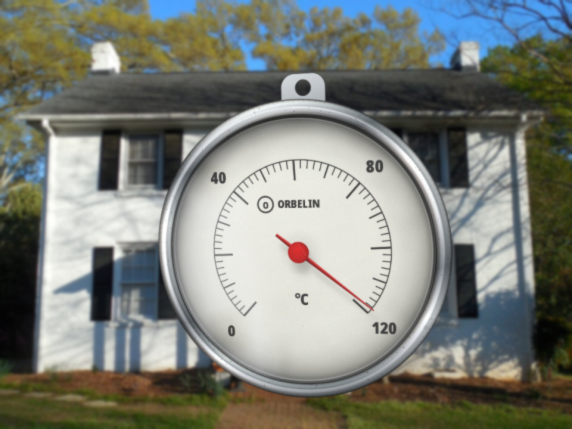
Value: 118 (°C)
